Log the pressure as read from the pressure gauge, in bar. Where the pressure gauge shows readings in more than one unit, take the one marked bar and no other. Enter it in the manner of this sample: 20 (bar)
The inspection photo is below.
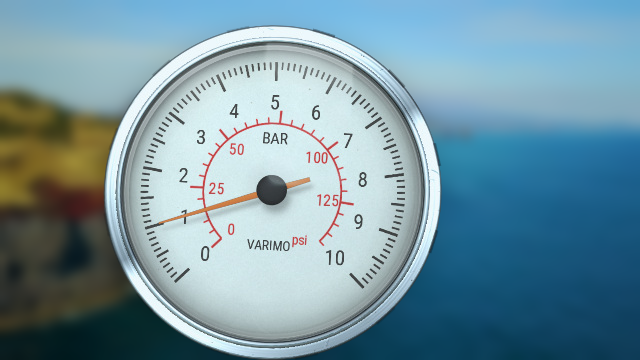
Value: 1 (bar)
